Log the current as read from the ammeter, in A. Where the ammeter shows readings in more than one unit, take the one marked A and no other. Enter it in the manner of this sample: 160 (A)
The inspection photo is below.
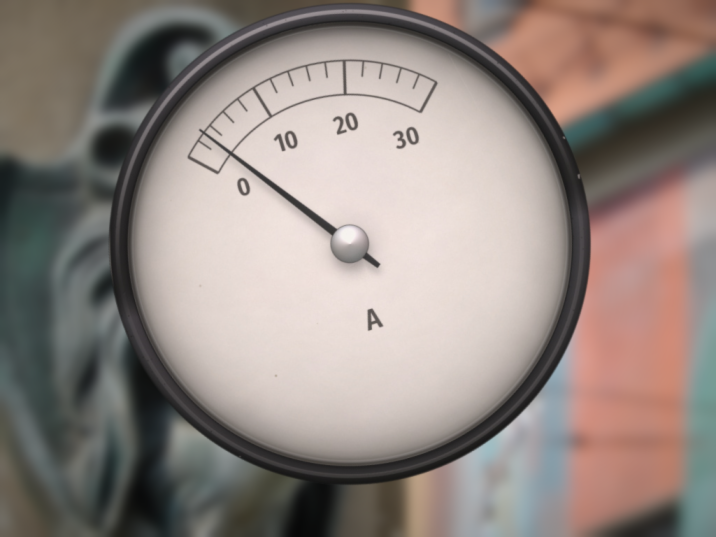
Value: 3 (A)
